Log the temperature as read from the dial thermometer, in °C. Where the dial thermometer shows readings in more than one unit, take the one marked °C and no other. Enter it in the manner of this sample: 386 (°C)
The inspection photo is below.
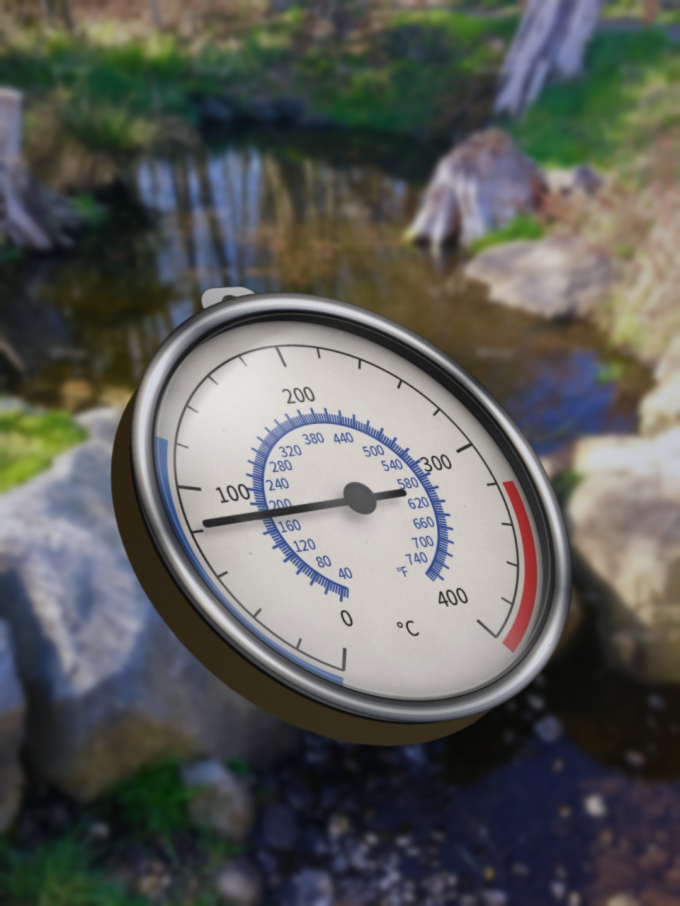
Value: 80 (°C)
